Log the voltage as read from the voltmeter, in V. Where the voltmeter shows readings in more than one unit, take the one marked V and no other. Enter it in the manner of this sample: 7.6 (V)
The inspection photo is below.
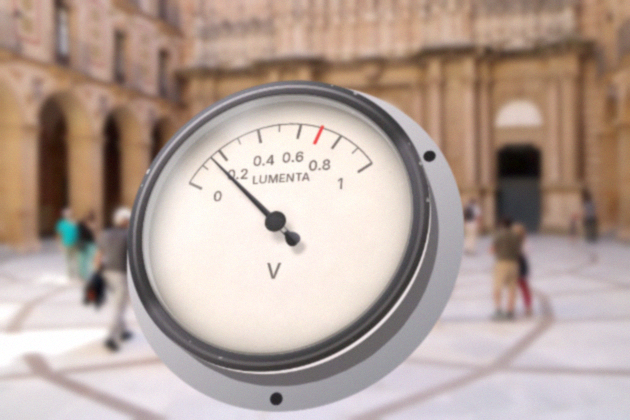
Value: 0.15 (V)
